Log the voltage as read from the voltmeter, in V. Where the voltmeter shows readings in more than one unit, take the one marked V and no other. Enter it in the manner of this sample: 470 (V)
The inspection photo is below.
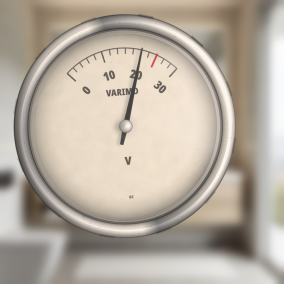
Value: 20 (V)
